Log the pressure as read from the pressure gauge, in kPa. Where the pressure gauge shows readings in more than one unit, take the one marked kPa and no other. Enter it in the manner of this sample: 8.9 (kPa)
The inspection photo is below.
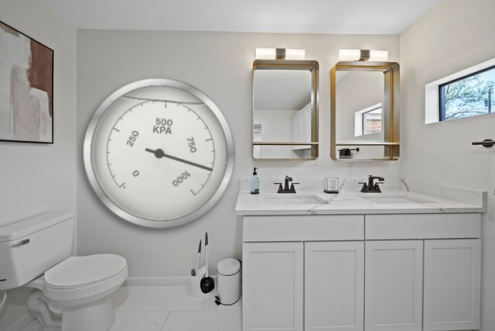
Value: 875 (kPa)
